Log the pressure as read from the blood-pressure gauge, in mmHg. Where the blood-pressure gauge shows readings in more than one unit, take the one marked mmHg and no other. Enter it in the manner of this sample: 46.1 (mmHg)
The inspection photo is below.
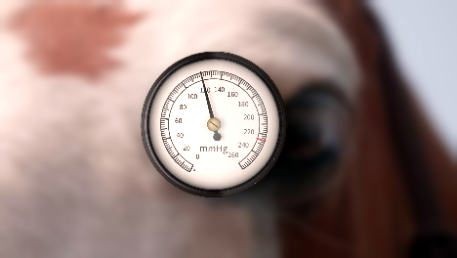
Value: 120 (mmHg)
